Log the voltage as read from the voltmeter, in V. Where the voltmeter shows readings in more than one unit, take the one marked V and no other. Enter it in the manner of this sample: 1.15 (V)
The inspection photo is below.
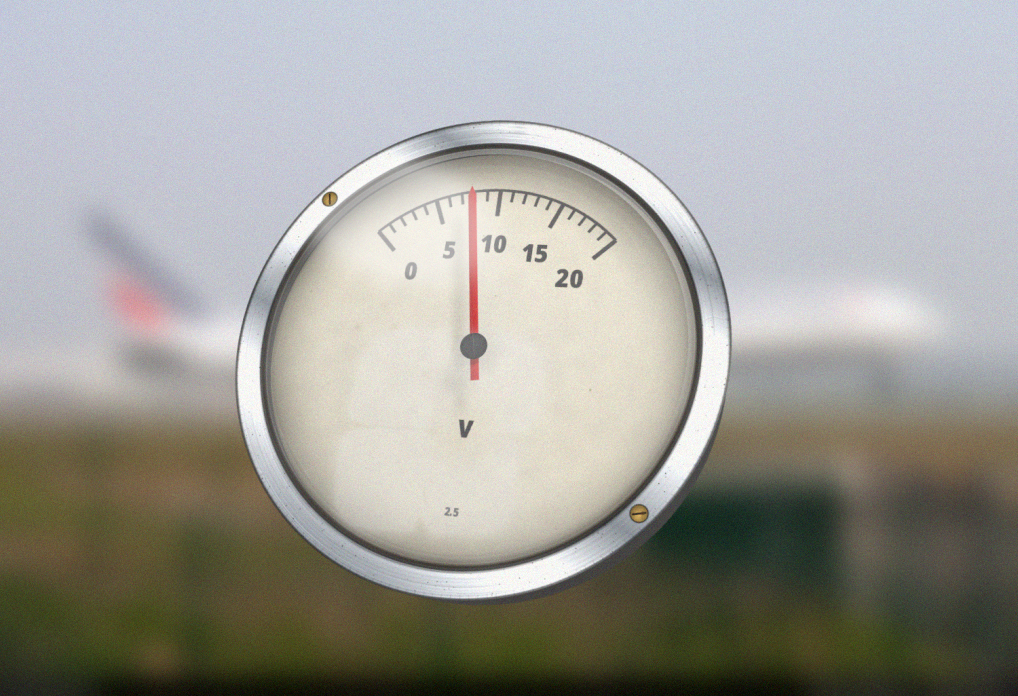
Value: 8 (V)
